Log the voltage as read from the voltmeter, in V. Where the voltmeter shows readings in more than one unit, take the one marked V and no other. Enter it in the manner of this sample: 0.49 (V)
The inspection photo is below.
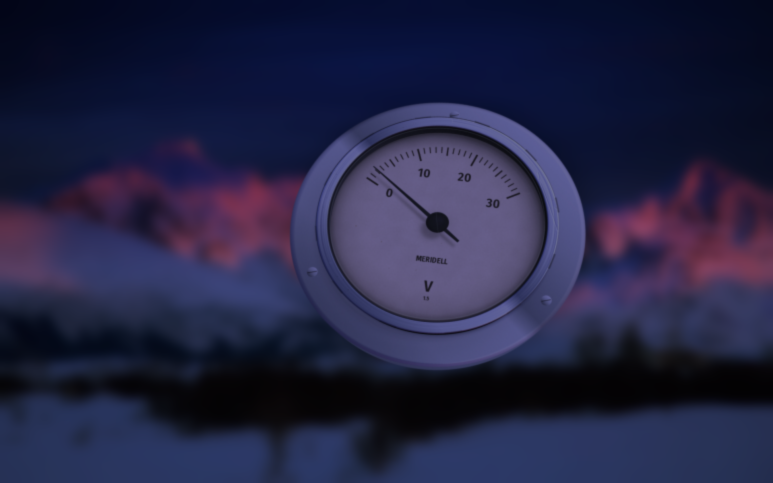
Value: 2 (V)
